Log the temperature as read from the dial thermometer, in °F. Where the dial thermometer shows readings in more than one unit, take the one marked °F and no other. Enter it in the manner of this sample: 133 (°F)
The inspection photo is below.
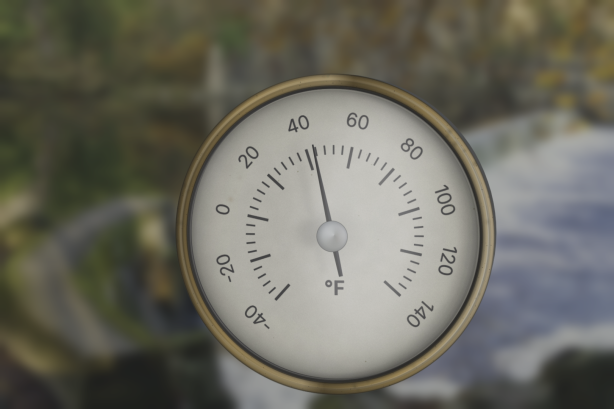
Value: 44 (°F)
